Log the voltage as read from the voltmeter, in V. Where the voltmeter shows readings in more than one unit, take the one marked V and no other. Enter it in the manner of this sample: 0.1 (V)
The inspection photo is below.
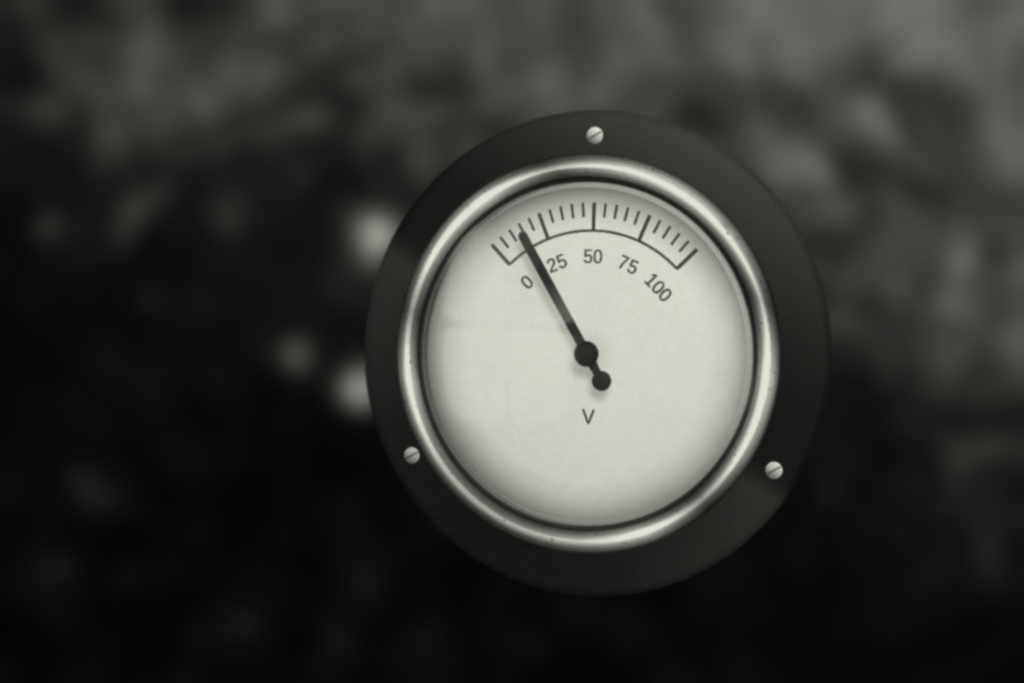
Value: 15 (V)
